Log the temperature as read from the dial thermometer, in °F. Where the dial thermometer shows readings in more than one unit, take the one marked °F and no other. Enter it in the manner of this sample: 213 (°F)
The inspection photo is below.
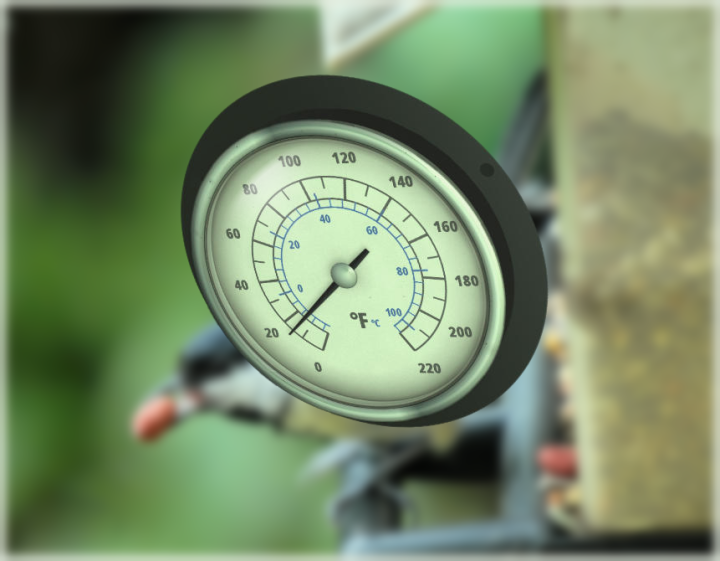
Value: 15 (°F)
